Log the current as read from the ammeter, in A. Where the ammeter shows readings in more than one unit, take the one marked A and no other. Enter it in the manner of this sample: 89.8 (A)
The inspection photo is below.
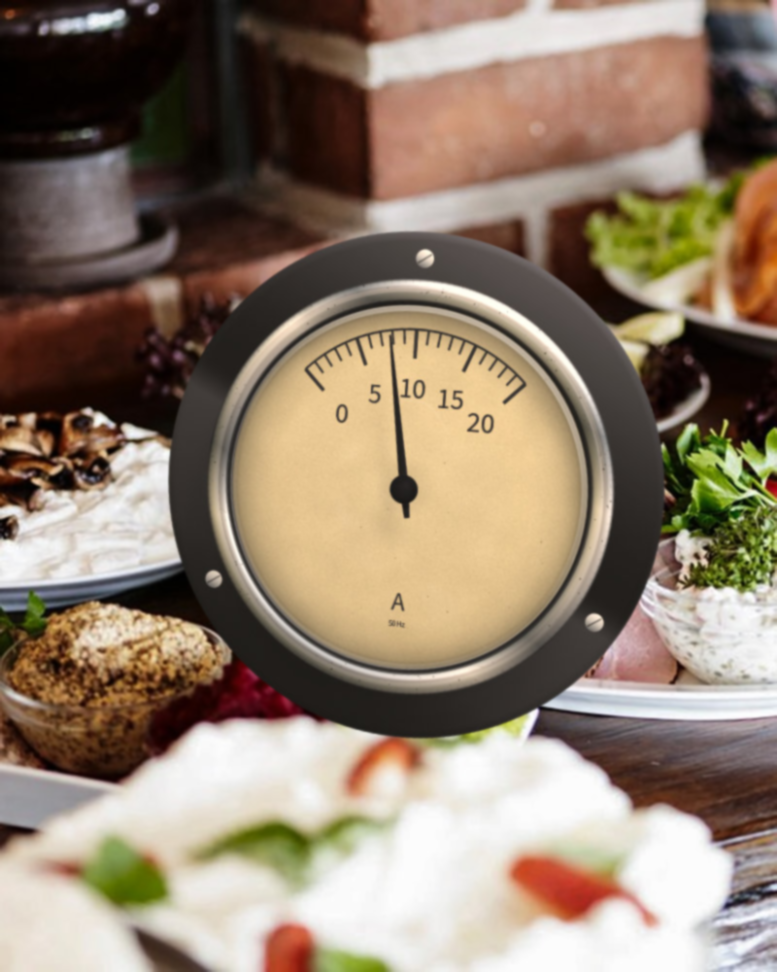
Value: 8 (A)
